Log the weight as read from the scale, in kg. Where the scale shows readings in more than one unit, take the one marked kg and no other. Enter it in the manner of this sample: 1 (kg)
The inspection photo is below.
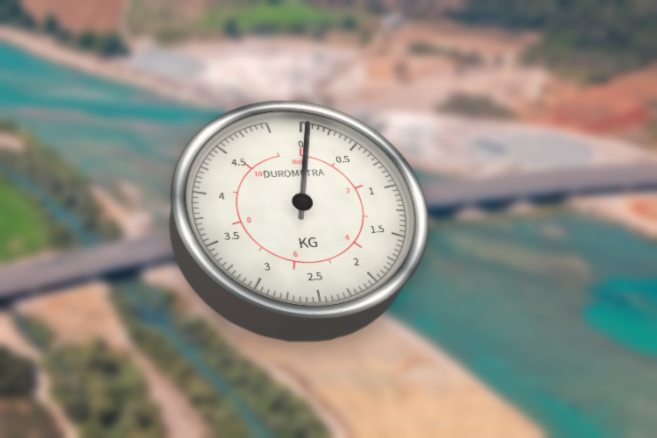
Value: 0.05 (kg)
